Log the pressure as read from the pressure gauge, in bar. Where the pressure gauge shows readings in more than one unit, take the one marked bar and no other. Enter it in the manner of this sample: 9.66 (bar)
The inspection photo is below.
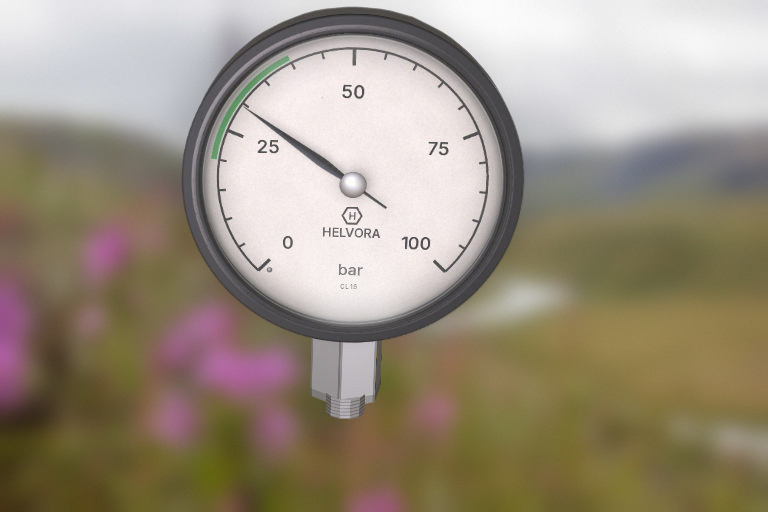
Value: 30 (bar)
